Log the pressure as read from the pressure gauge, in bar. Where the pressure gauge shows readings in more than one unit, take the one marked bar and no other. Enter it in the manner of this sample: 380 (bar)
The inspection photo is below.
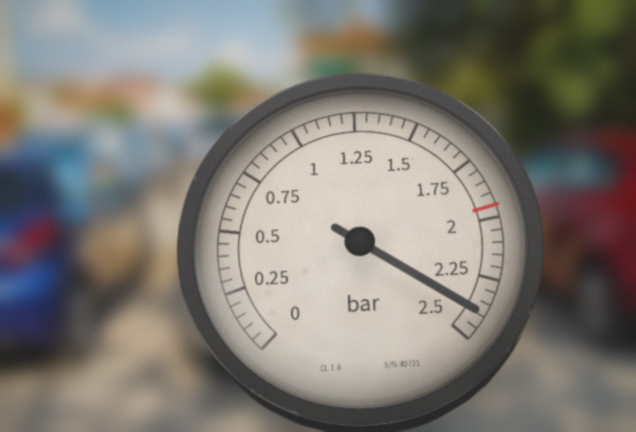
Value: 2.4 (bar)
